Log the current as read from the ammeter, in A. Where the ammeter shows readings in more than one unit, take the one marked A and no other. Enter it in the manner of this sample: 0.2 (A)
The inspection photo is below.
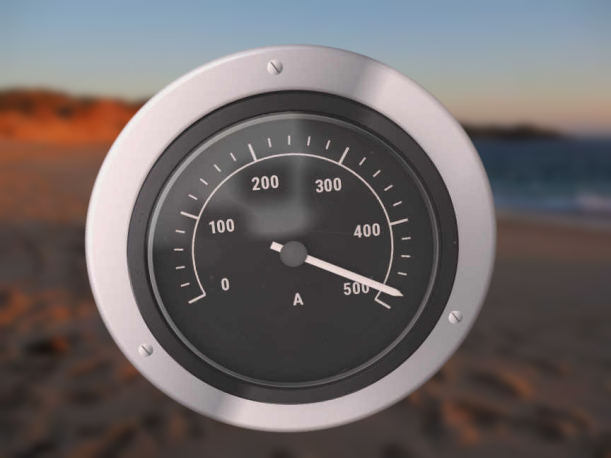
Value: 480 (A)
